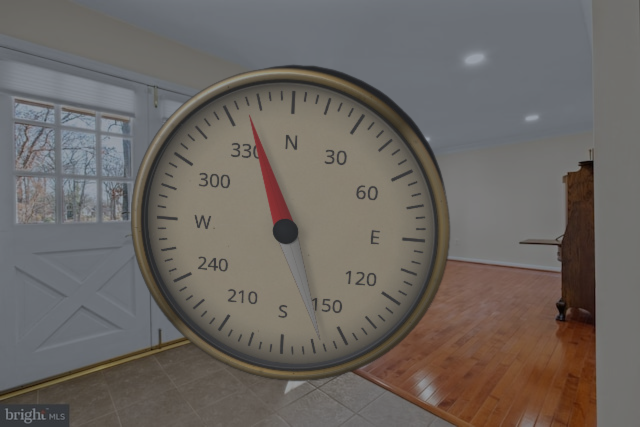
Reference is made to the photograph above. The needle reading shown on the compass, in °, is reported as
340 °
